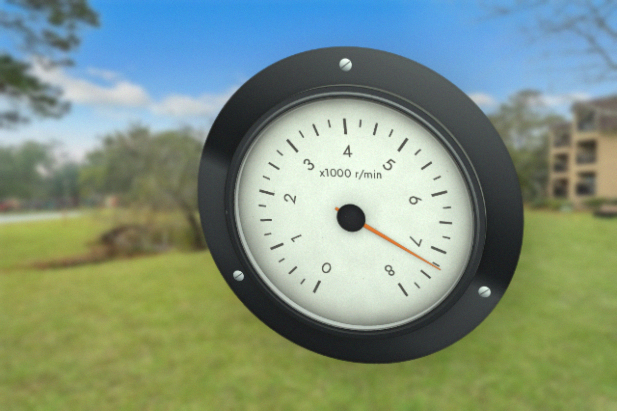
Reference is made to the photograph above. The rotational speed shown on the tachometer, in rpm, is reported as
7250 rpm
